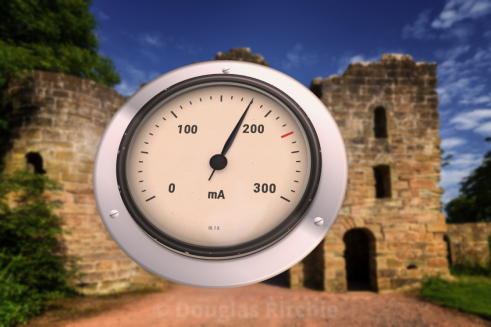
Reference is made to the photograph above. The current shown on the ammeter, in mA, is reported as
180 mA
